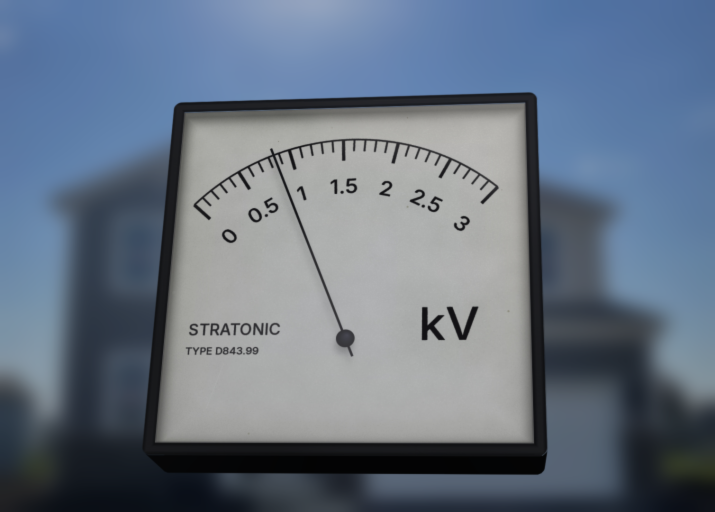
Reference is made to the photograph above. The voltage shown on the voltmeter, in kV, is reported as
0.85 kV
